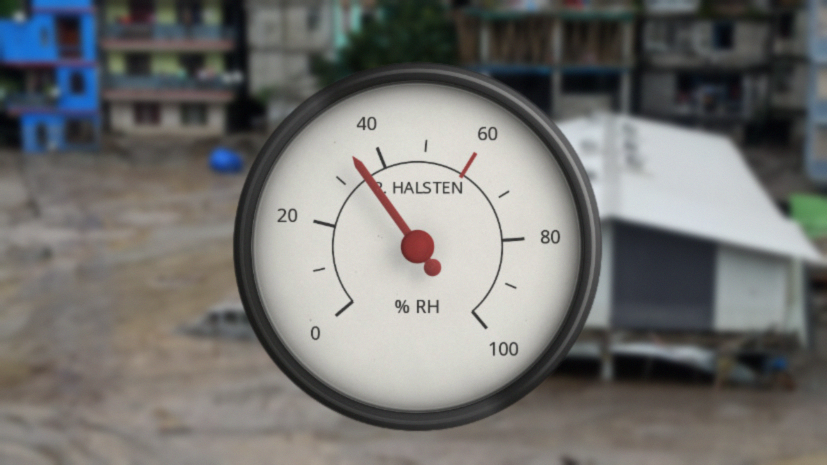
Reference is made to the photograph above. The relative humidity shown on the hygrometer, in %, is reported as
35 %
